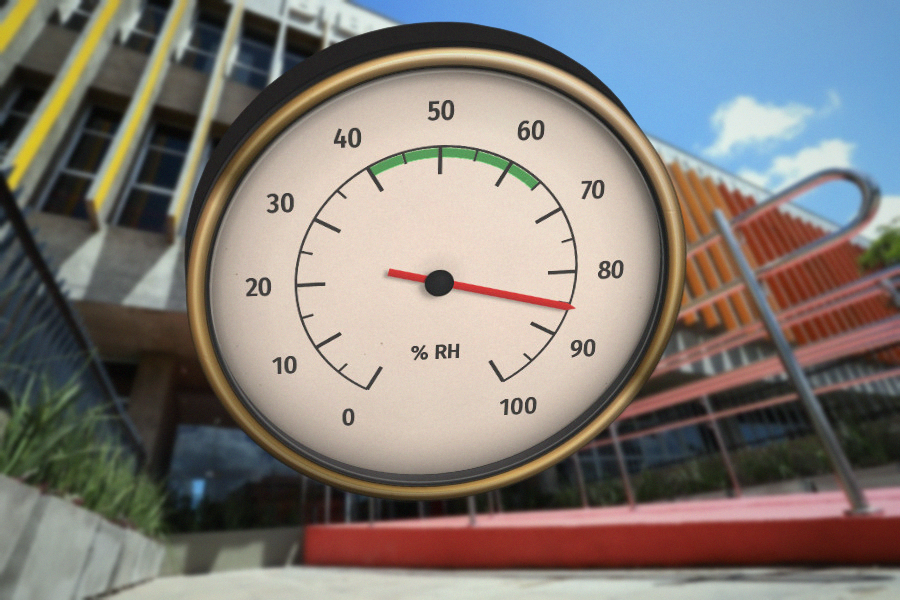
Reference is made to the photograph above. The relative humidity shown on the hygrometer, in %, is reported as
85 %
